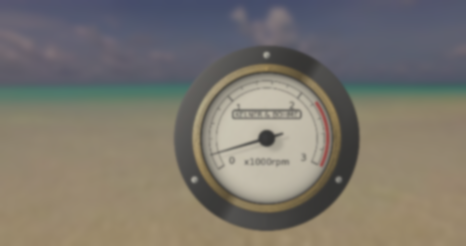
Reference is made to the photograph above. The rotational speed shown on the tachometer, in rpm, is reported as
200 rpm
